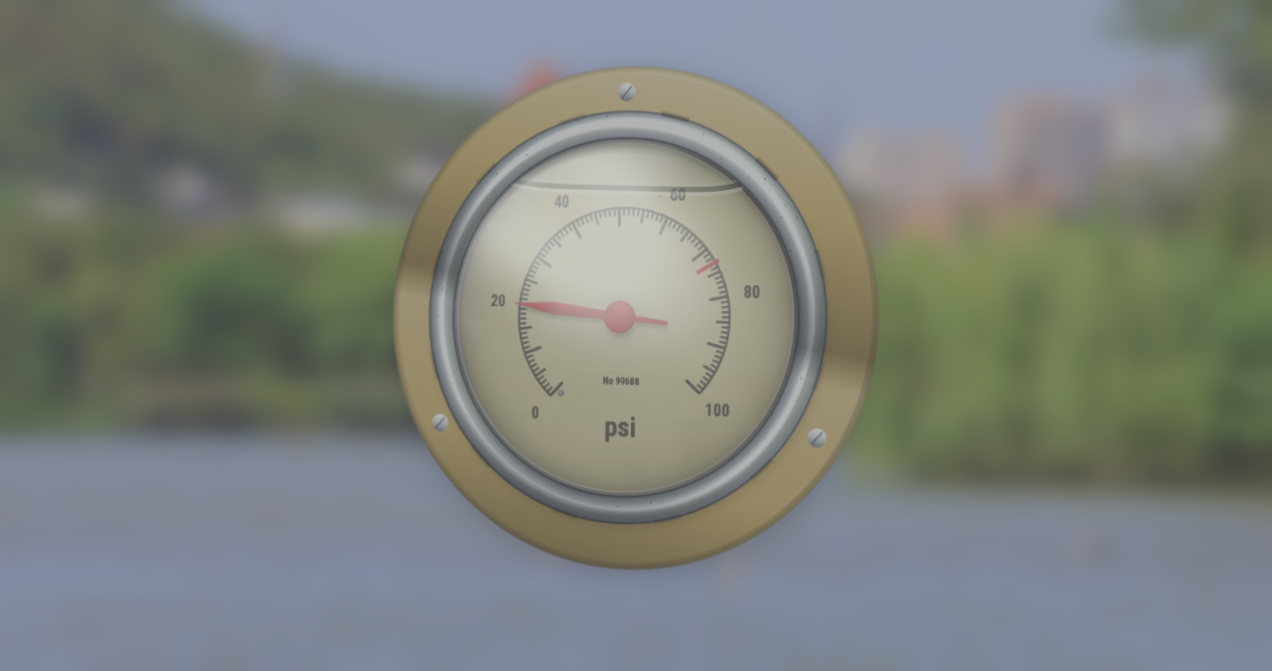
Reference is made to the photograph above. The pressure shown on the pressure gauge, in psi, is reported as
20 psi
